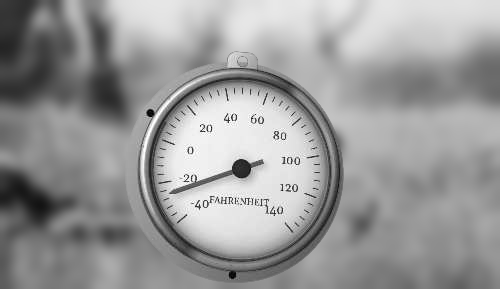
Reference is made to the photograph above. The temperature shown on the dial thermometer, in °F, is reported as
-26 °F
